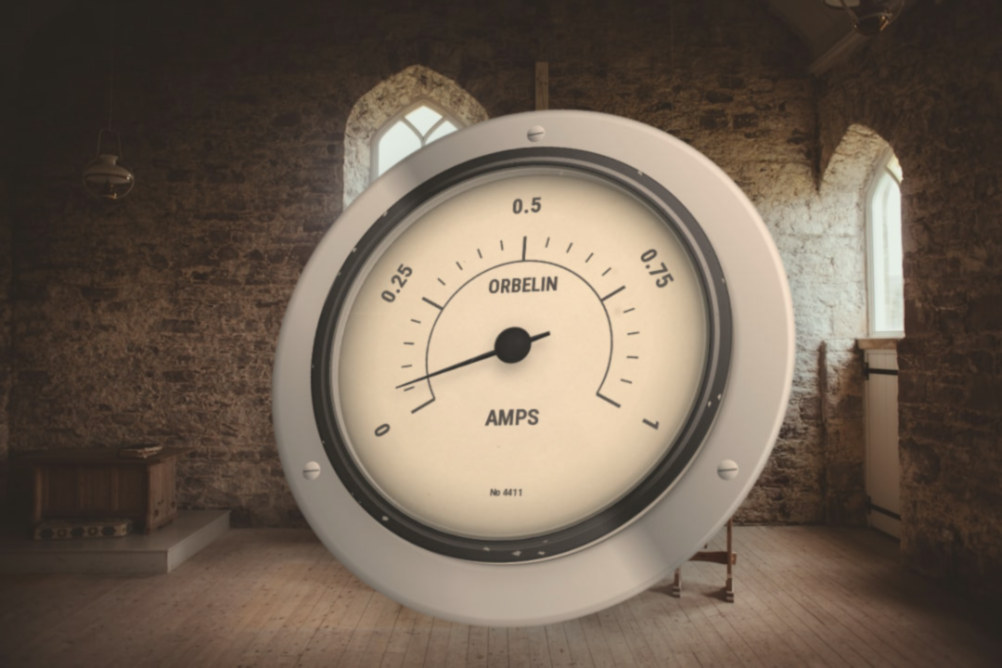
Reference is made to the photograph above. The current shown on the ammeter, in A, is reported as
0.05 A
